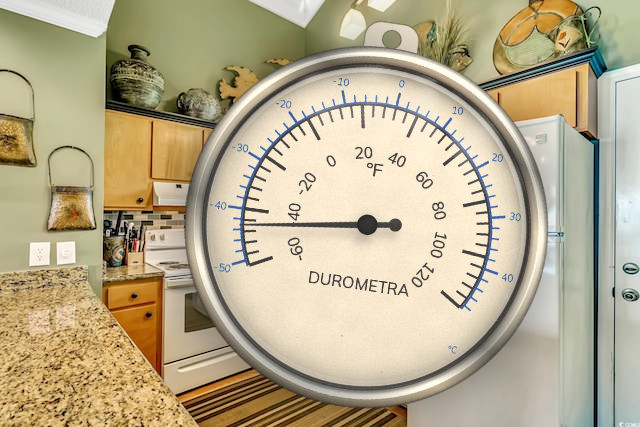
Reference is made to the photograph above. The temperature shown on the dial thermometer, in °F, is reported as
-46 °F
